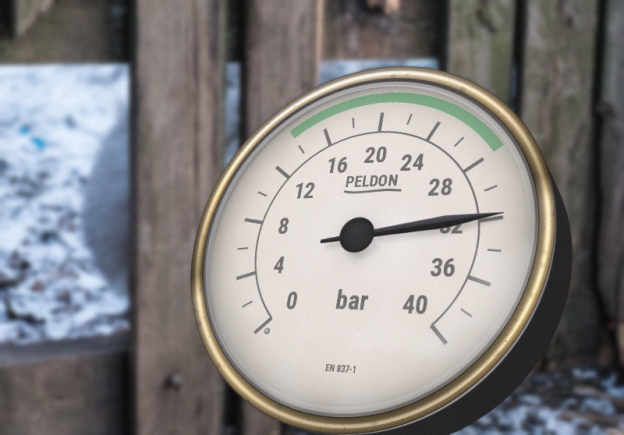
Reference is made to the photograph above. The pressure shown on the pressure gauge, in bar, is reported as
32 bar
